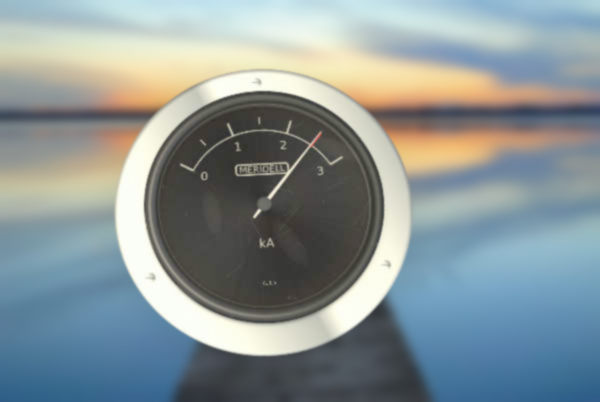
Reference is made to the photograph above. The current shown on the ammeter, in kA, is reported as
2.5 kA
